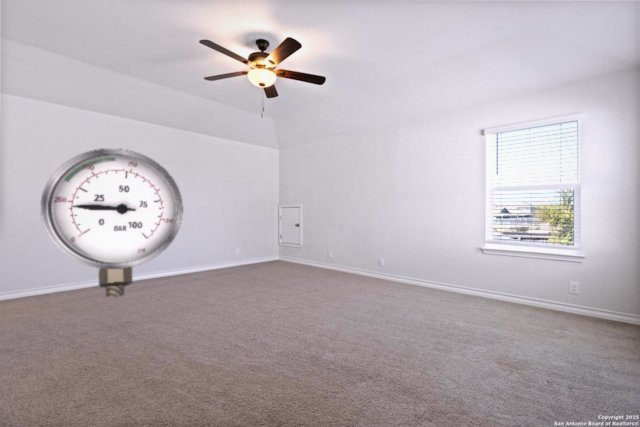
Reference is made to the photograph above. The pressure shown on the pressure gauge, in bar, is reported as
15 bar
